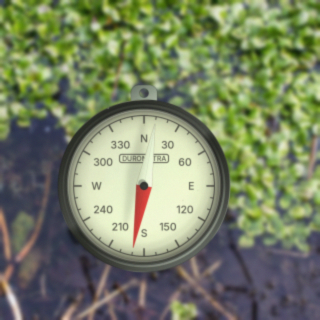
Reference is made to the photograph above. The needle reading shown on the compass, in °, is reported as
190 °
